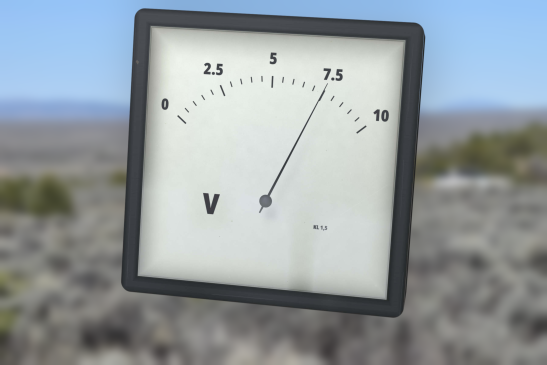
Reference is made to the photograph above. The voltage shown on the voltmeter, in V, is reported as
7.5 V
